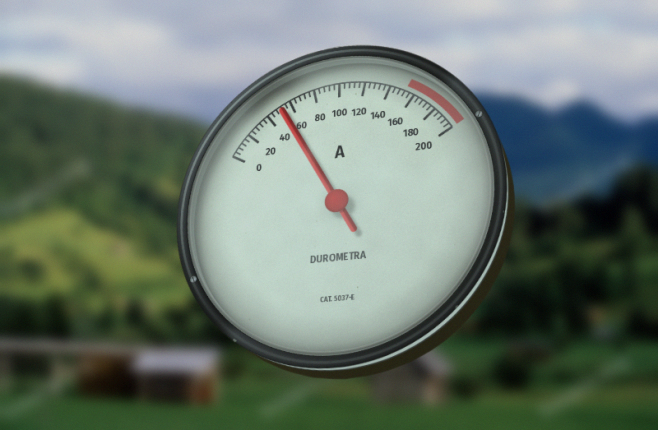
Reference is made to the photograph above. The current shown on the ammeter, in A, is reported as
52 A
